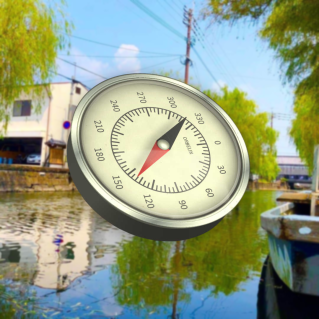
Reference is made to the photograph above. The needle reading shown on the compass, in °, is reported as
140 °
